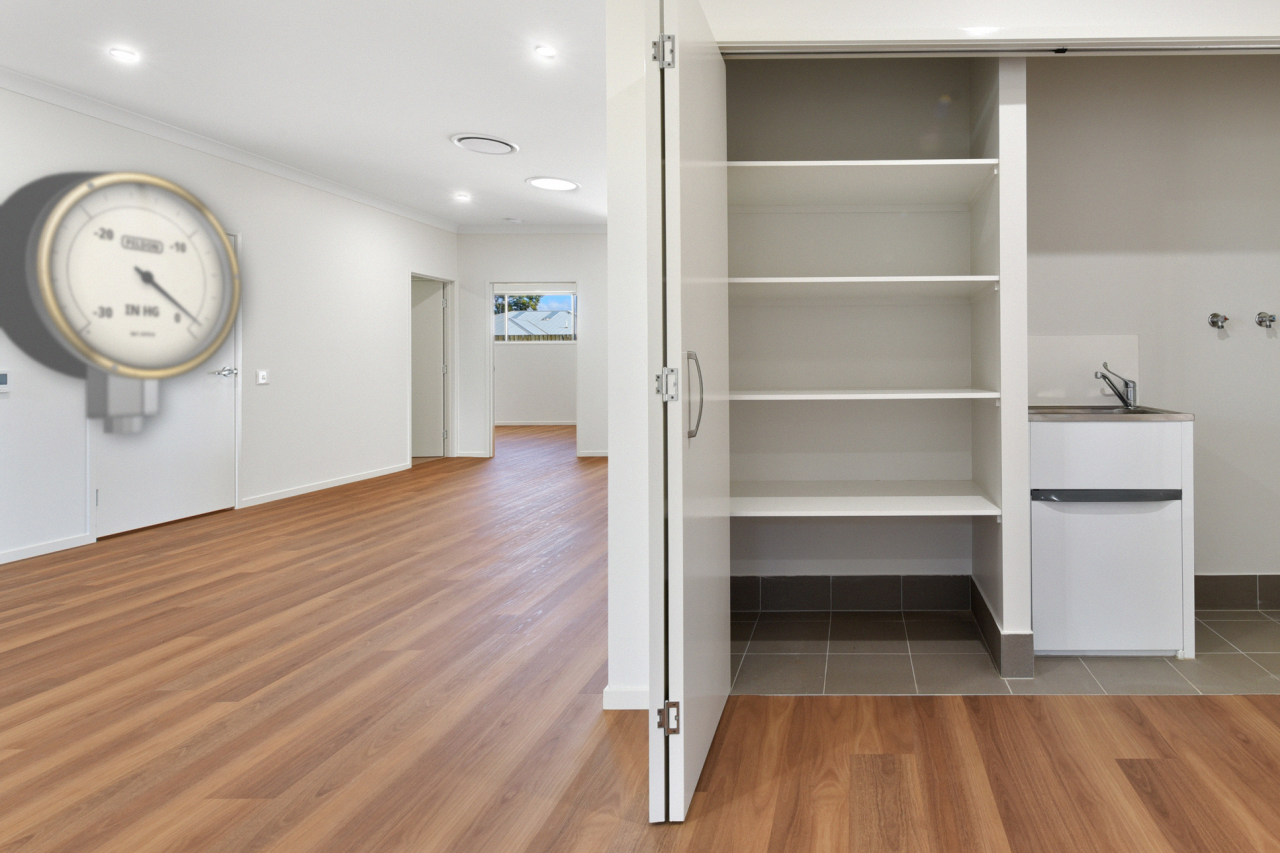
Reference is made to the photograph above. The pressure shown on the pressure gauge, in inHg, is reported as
-1 inHg
